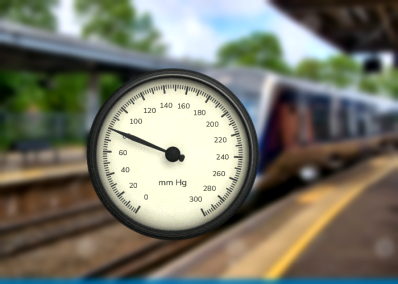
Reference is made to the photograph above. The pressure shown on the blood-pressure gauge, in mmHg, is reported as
80 mmHg
